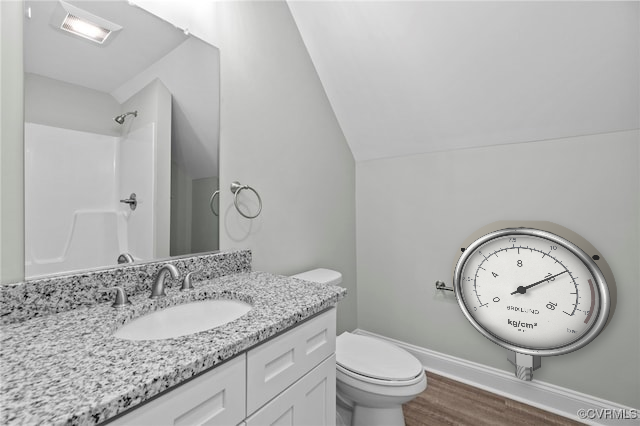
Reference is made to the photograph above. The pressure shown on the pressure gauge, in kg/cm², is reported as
12 kg/cm²
